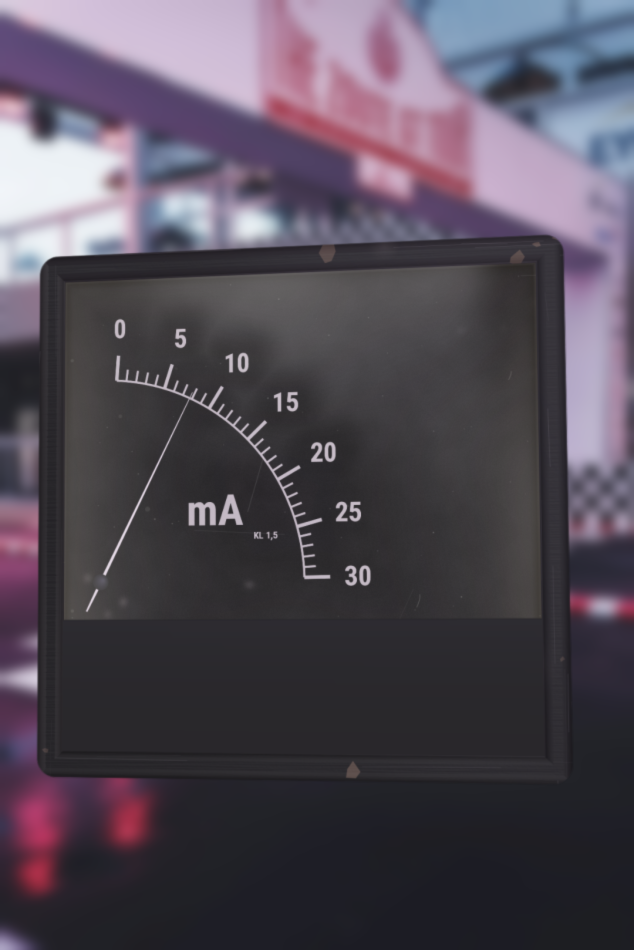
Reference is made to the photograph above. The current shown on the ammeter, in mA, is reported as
8 mA
